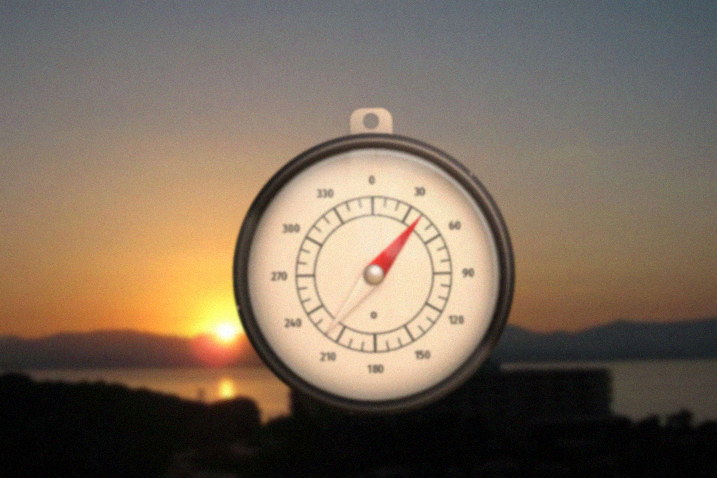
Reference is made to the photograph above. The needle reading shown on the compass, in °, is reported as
40 °
